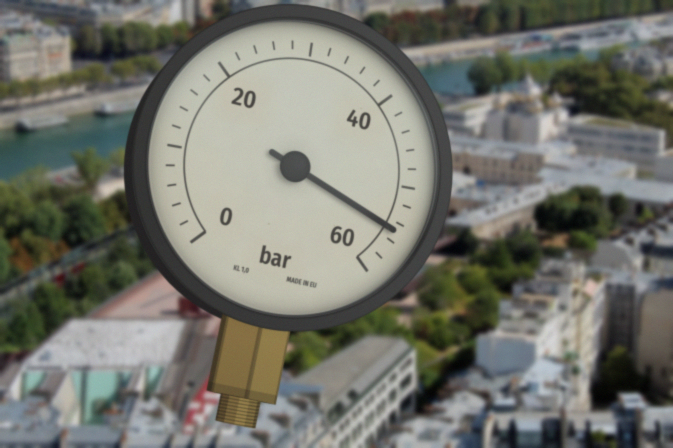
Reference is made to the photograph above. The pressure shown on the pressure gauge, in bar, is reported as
55 bar
